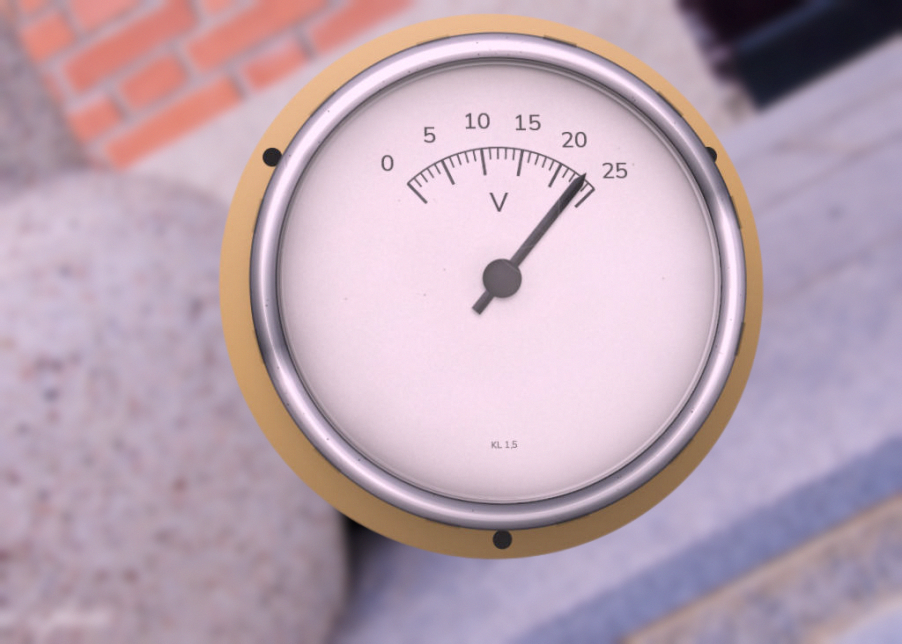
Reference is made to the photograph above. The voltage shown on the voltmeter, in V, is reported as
23 V
